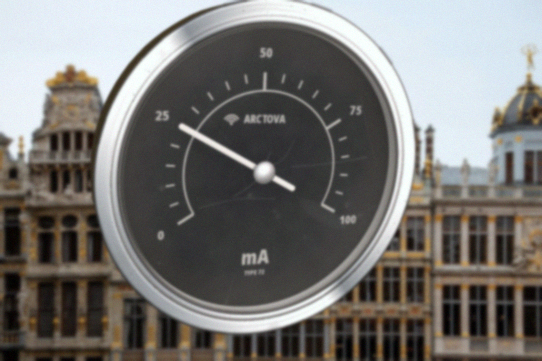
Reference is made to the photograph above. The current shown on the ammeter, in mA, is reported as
25 mA
